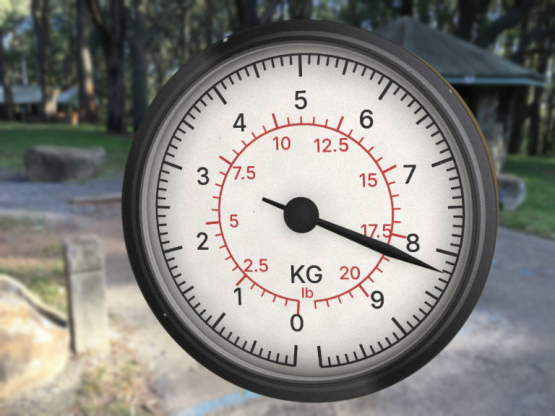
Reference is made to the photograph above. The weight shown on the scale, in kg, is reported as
8.2 kg
